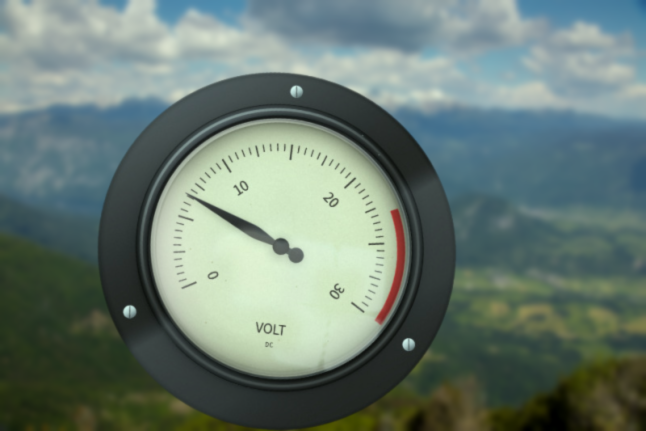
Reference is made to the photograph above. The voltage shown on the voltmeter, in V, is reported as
6.5 V
